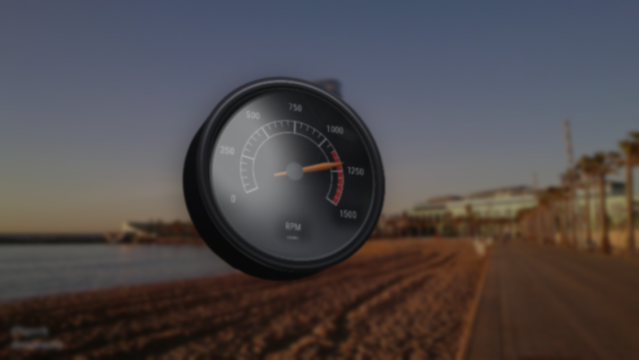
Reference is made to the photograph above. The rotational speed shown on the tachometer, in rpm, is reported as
1200 rpm
